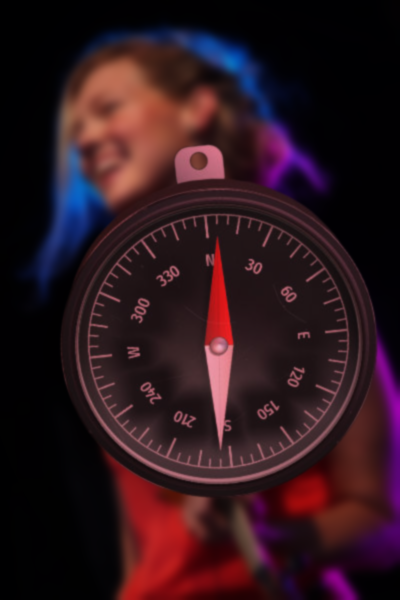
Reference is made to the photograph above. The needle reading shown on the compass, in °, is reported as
5 °
